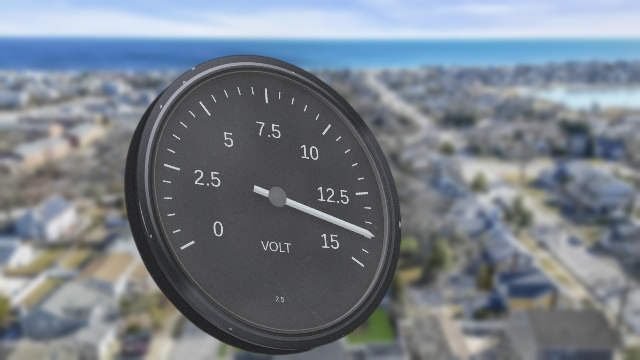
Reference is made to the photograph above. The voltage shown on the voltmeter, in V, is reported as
14 V
